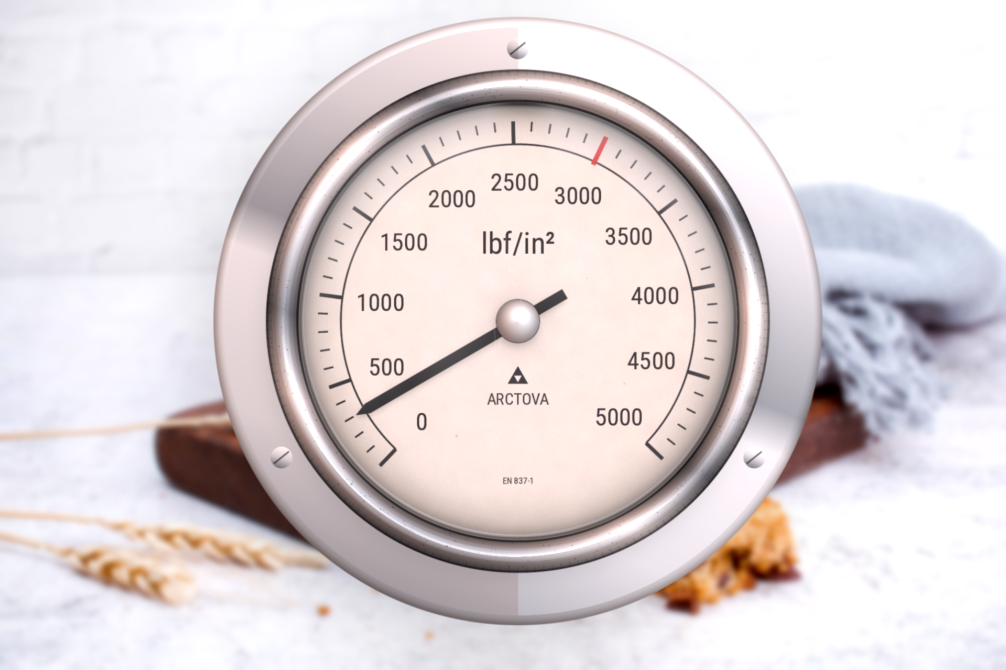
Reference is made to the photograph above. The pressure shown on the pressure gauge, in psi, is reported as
300 psi
